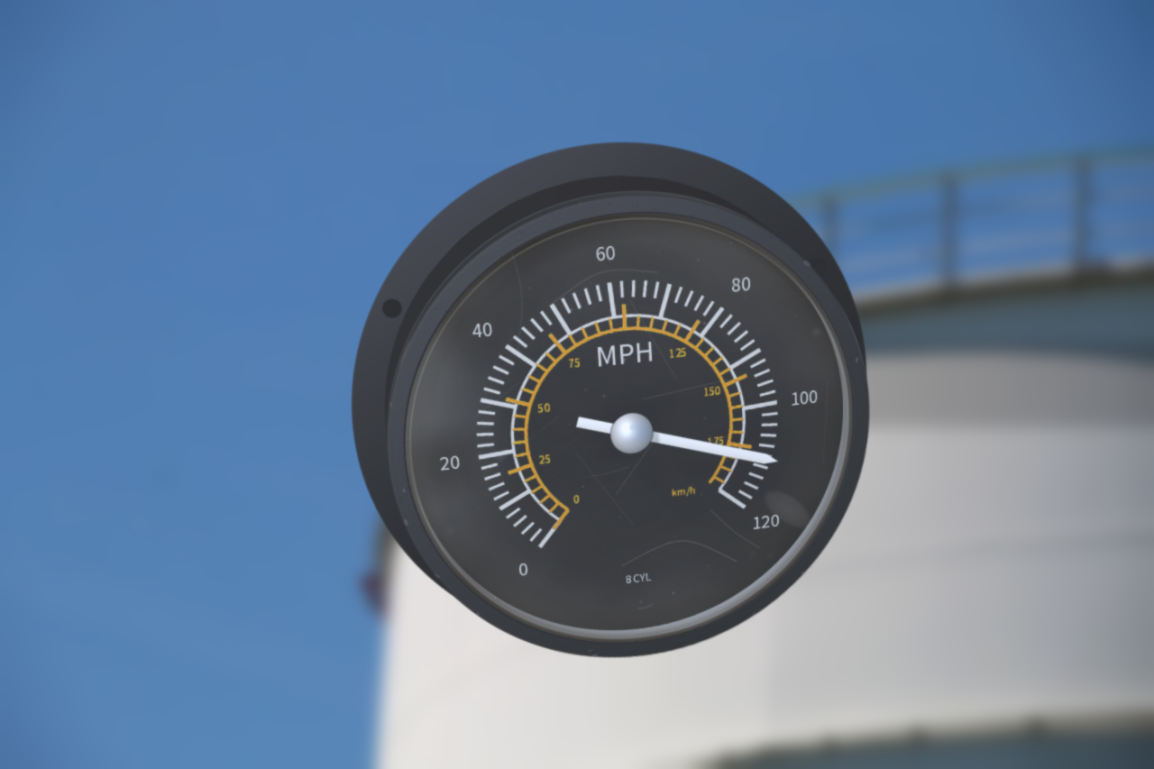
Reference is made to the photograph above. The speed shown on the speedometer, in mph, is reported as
110 mph
